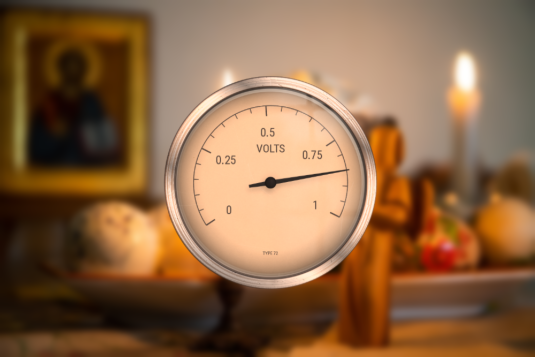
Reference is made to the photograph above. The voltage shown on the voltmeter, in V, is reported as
0.85 V
